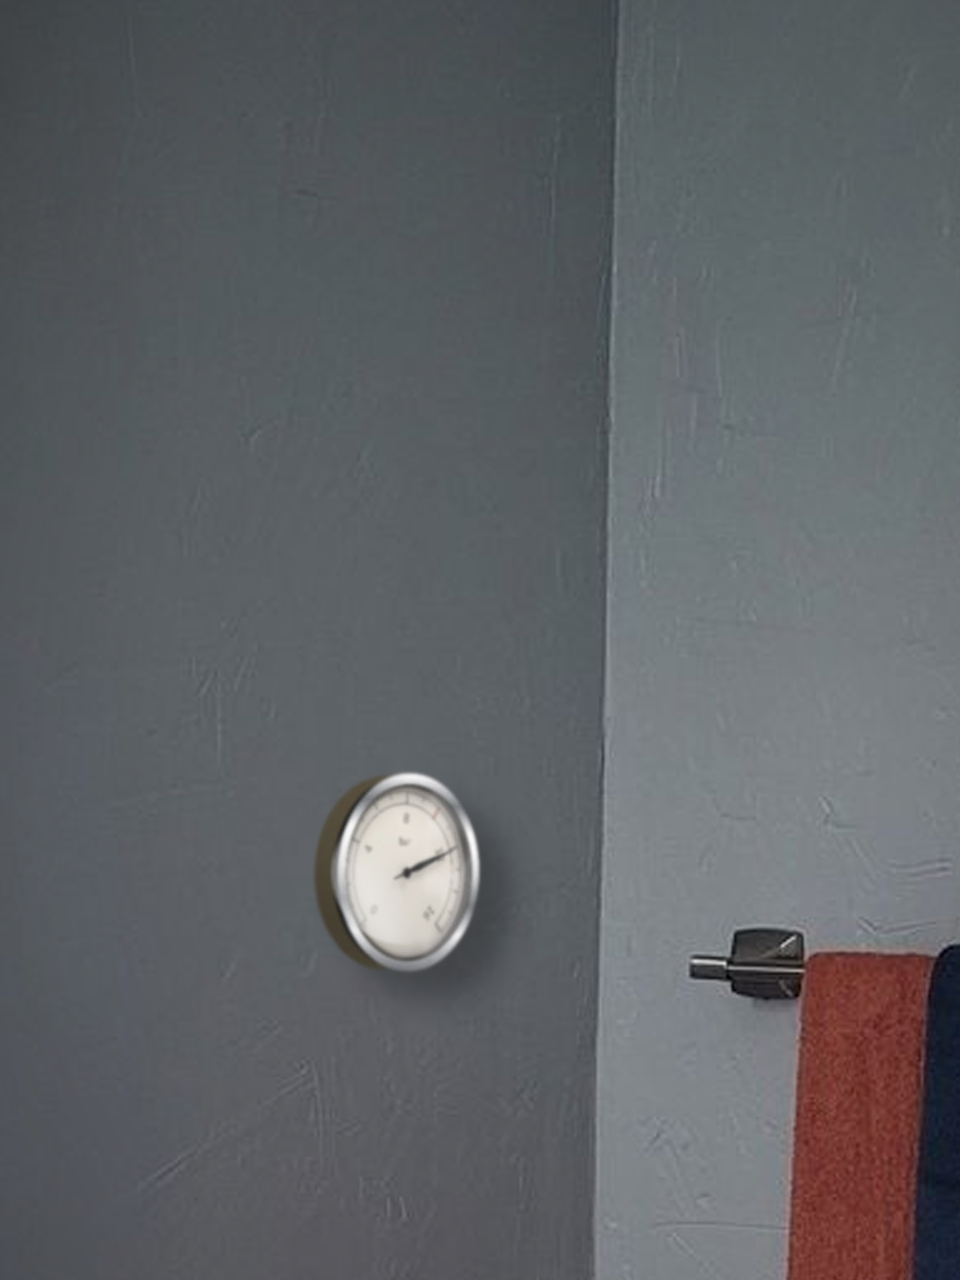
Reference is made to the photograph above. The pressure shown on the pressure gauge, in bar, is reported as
12 bar
